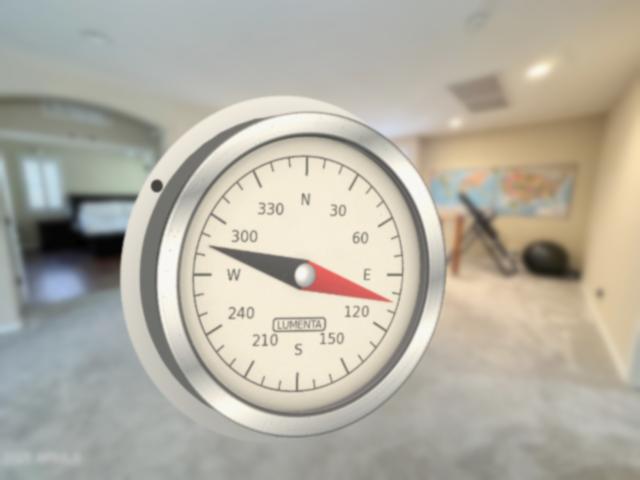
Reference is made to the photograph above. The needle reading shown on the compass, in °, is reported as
105 °
